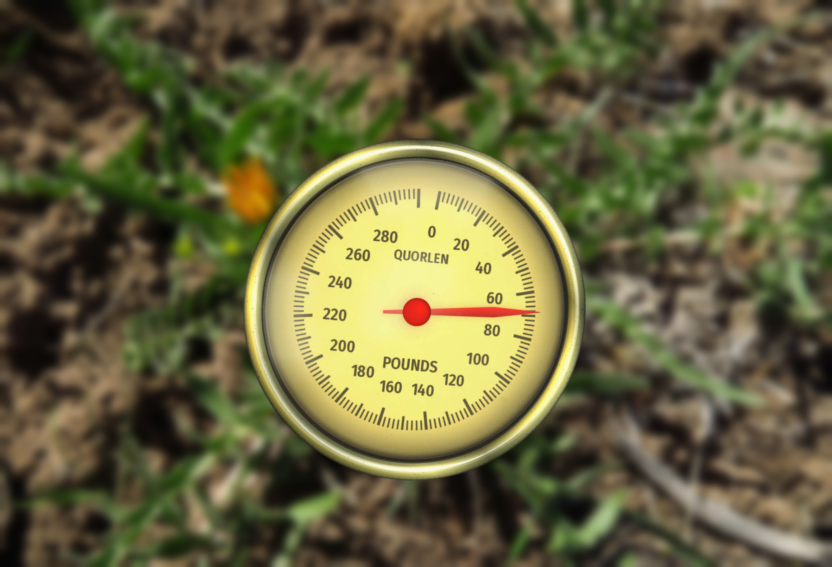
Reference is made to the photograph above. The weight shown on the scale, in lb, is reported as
68 lb
